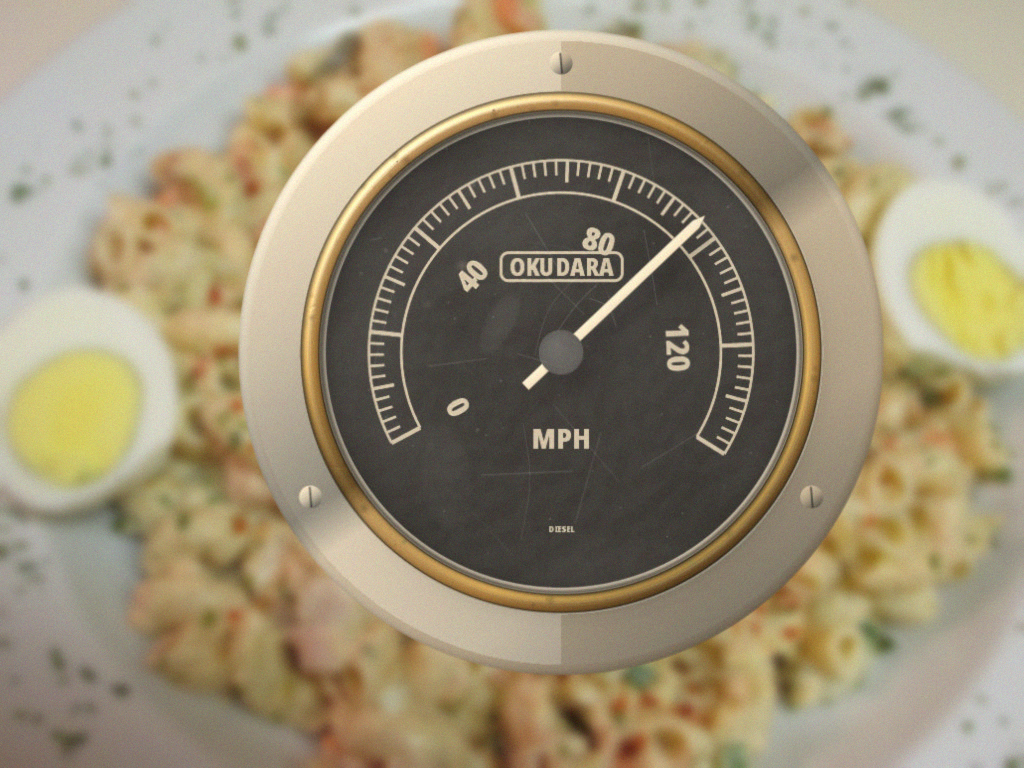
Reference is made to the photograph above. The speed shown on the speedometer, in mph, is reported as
96 mph
